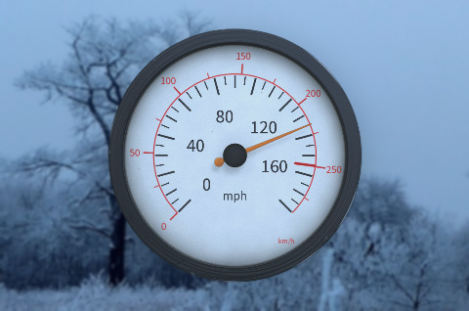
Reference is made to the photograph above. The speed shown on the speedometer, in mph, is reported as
135 mph
